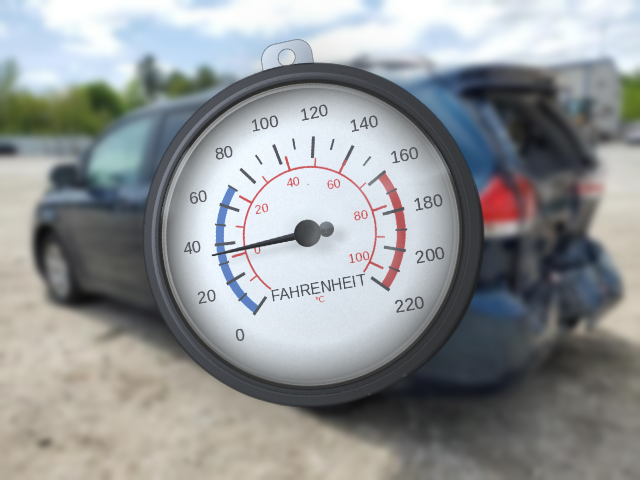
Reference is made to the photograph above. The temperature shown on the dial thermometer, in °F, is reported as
35 °F
